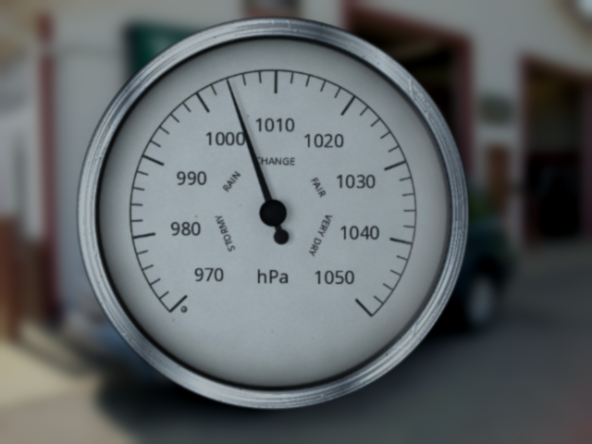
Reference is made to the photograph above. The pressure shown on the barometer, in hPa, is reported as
1004 hPa
